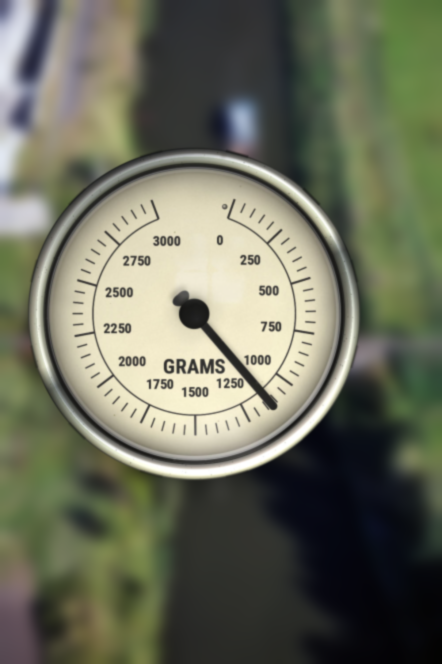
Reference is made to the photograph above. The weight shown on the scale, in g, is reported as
1125 g
